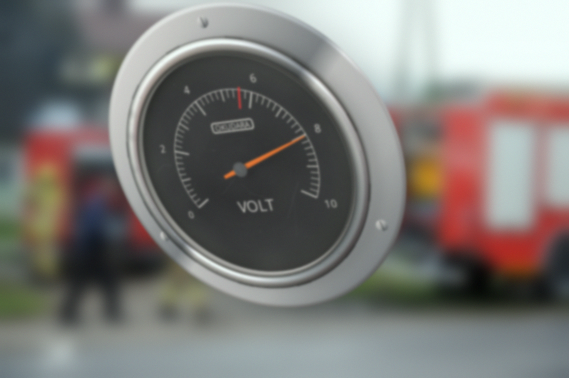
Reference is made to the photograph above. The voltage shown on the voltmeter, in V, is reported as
8 V
